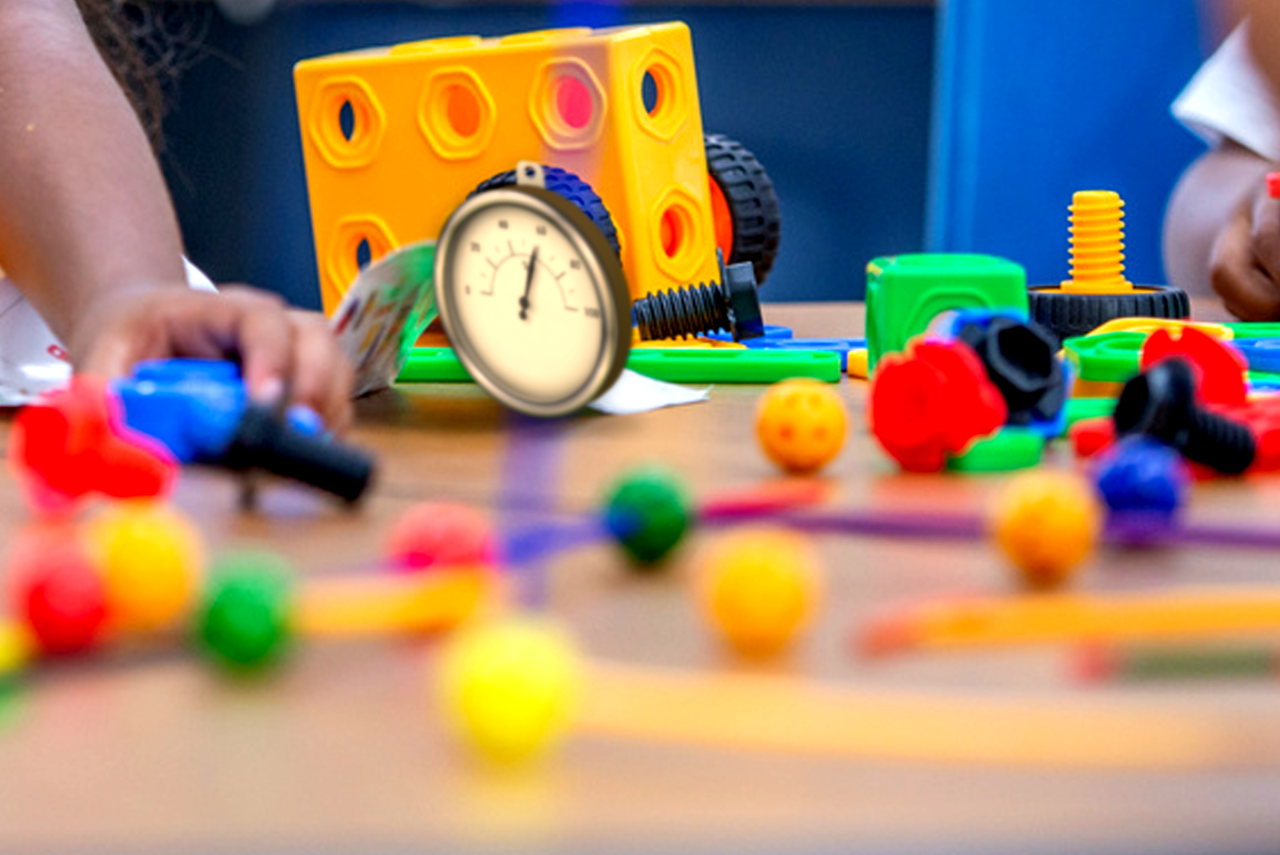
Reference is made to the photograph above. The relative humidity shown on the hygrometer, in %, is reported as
60 %
